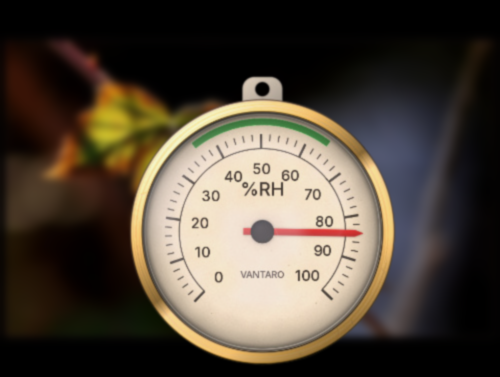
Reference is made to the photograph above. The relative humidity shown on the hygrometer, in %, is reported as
84 %
